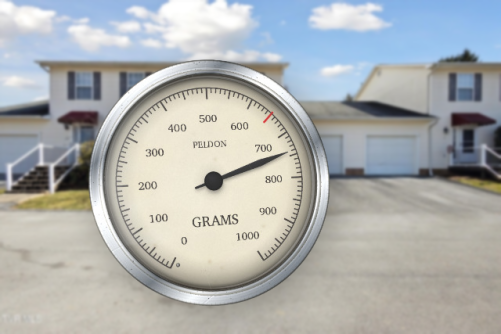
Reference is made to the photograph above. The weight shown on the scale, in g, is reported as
740 g
